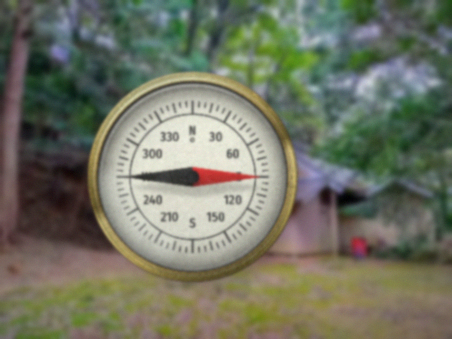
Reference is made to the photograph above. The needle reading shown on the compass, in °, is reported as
90 °
